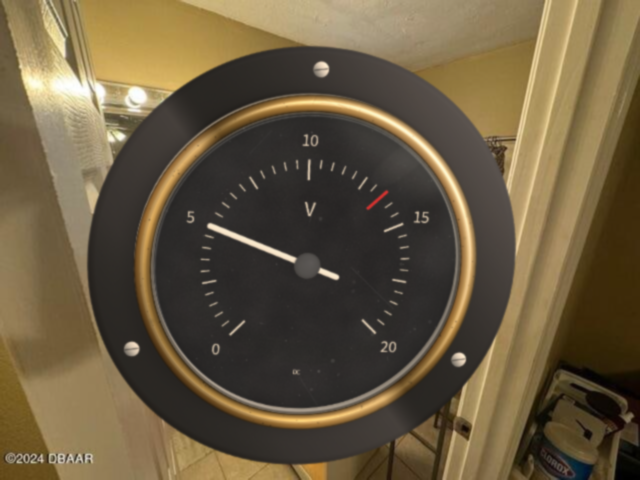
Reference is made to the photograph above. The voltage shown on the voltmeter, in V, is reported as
5 V
